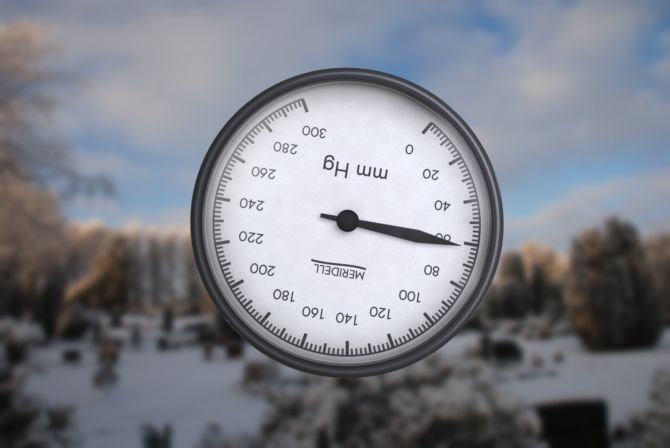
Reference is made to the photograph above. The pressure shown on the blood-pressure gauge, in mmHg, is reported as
62 mmHg
